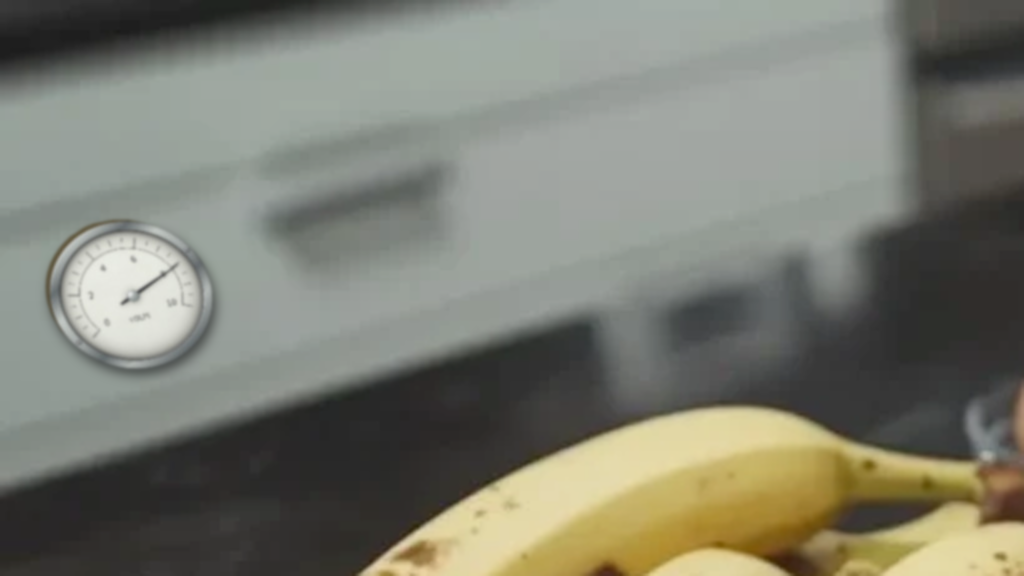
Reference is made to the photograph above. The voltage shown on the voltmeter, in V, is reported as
8 V
